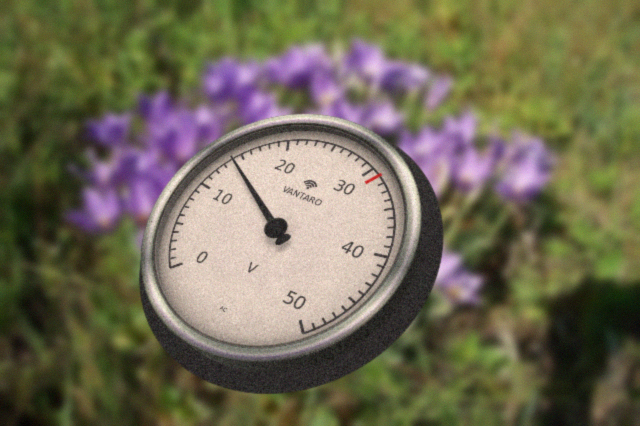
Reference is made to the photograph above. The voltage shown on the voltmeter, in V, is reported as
14 V
